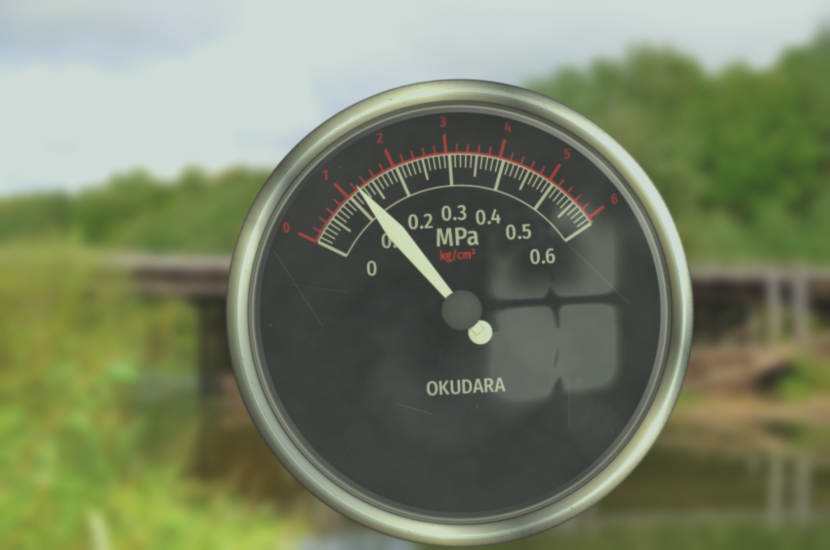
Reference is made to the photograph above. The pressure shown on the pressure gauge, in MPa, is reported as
0.12 MPa
